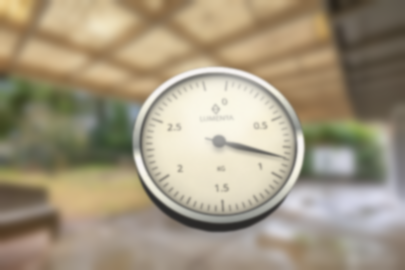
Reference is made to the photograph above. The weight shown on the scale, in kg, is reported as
0.85 kg
